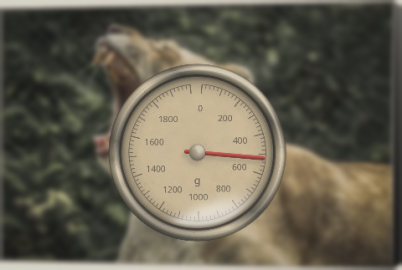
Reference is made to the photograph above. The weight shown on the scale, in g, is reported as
520 g
